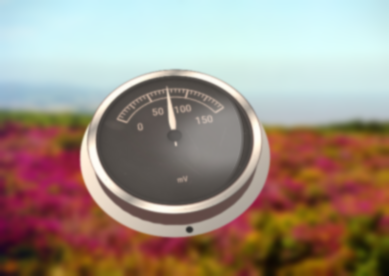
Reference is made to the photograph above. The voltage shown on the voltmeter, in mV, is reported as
75 mV
